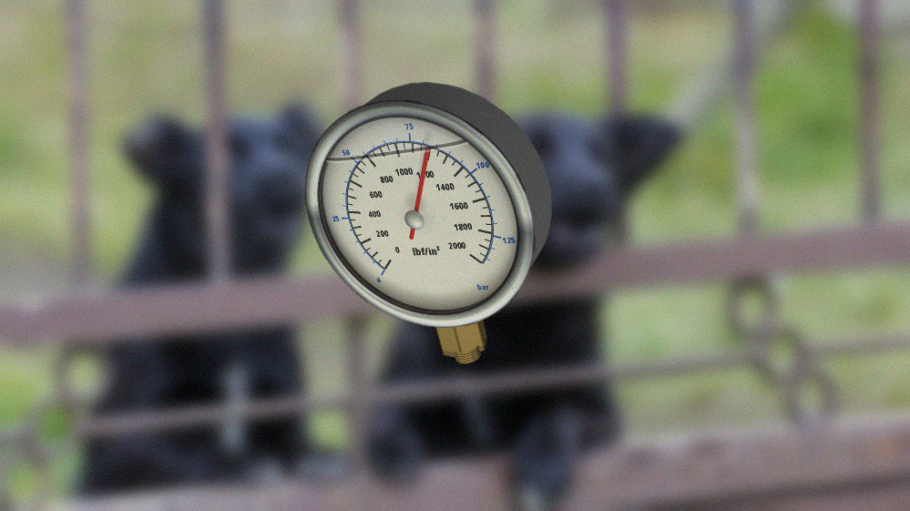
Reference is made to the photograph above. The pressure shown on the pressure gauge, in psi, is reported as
1200 psi
